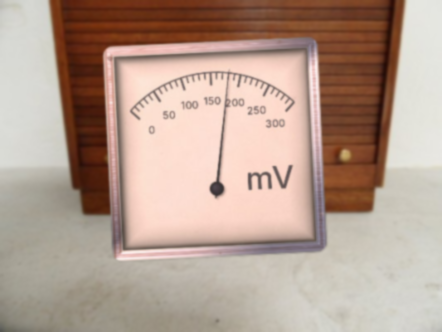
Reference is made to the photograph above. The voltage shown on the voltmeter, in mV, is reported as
180 mV
